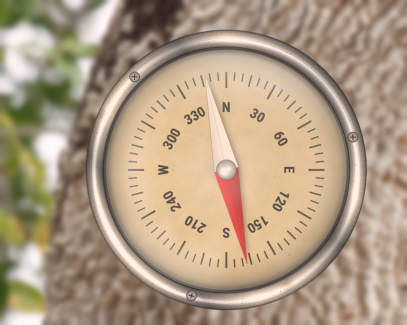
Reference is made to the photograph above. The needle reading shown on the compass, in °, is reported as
167.5 °
